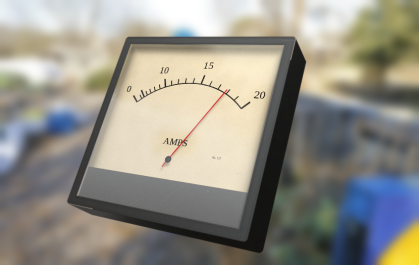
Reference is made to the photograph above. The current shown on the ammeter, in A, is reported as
18 A
